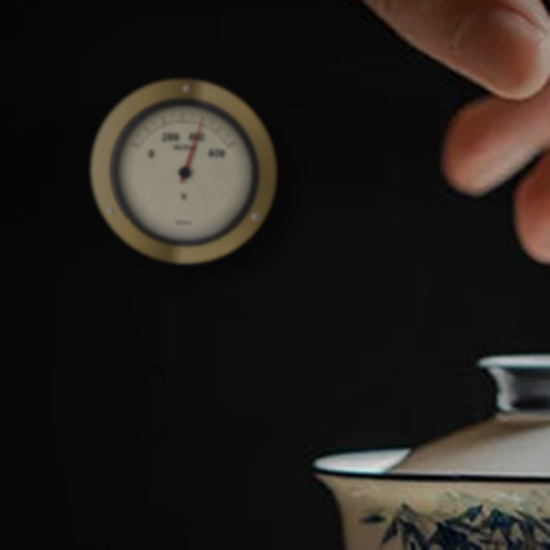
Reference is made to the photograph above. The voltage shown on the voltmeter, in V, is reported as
400 V
